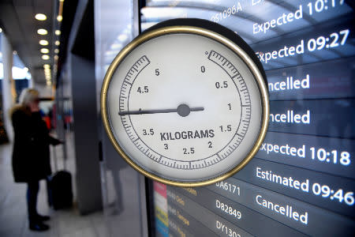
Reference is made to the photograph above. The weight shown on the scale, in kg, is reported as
4 kg
